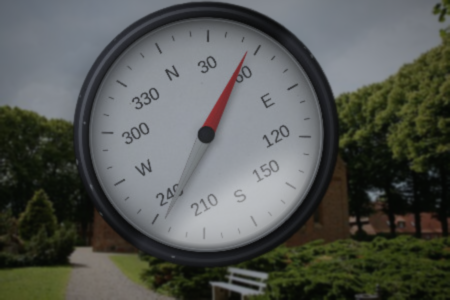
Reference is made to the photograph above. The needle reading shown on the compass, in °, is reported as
55 °
